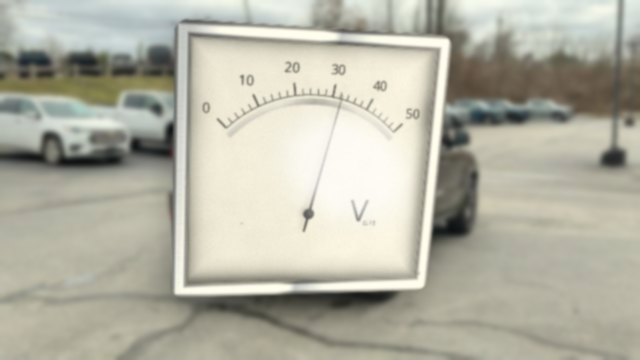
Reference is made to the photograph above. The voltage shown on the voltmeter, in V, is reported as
32 V
